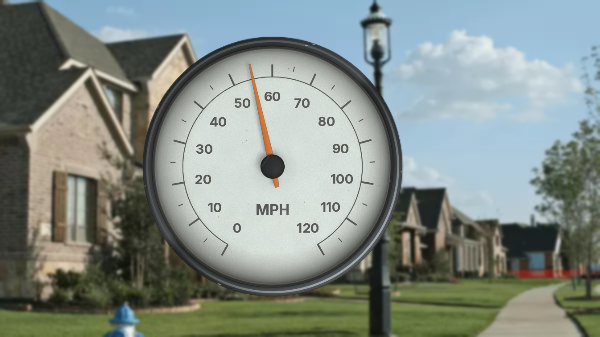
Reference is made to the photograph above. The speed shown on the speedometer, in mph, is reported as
55 mph
